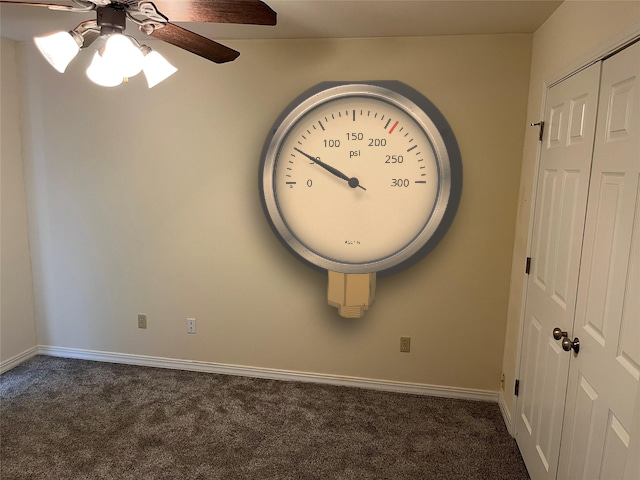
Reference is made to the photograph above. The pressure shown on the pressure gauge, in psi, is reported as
50 psi
